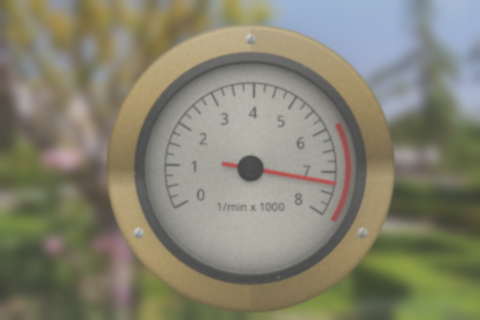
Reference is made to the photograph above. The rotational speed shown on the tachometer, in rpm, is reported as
7250 rpm
